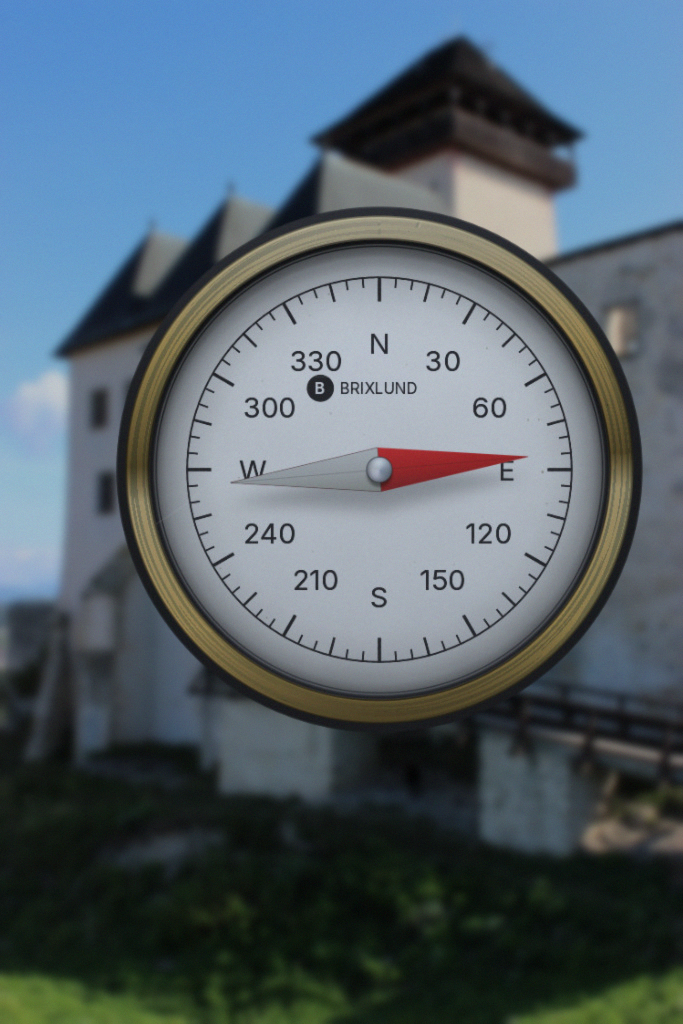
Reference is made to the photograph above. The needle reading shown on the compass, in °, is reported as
85 °
